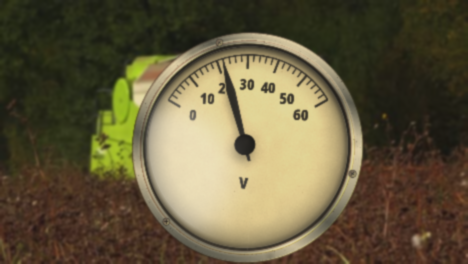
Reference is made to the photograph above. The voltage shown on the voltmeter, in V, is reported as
22 V
